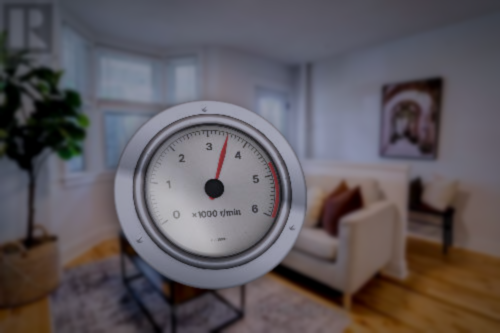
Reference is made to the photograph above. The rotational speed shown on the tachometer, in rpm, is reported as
3500 rpm
